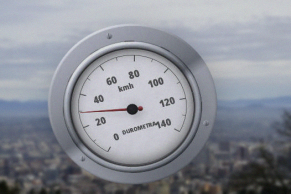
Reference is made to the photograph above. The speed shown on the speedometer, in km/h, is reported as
30 km/h
